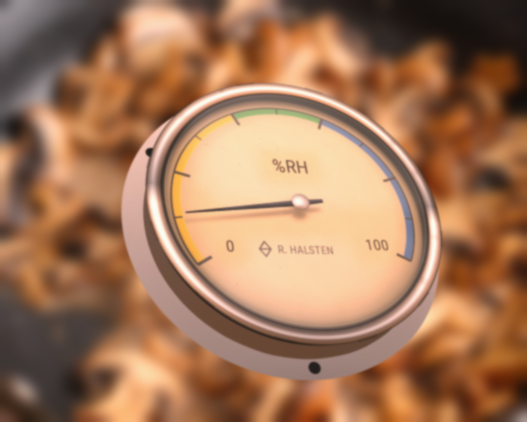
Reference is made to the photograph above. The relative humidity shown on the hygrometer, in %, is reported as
10 %
